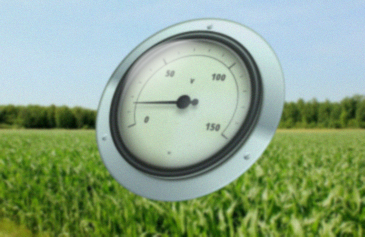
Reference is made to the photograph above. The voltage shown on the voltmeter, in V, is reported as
15 V
